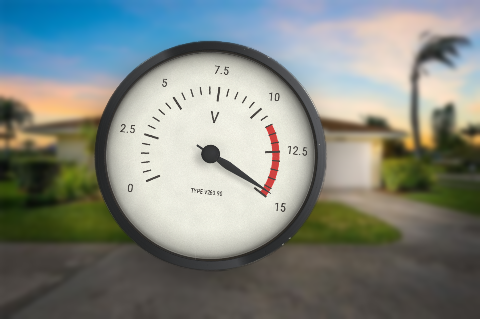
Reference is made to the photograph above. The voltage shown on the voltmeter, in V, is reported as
14.75 V
